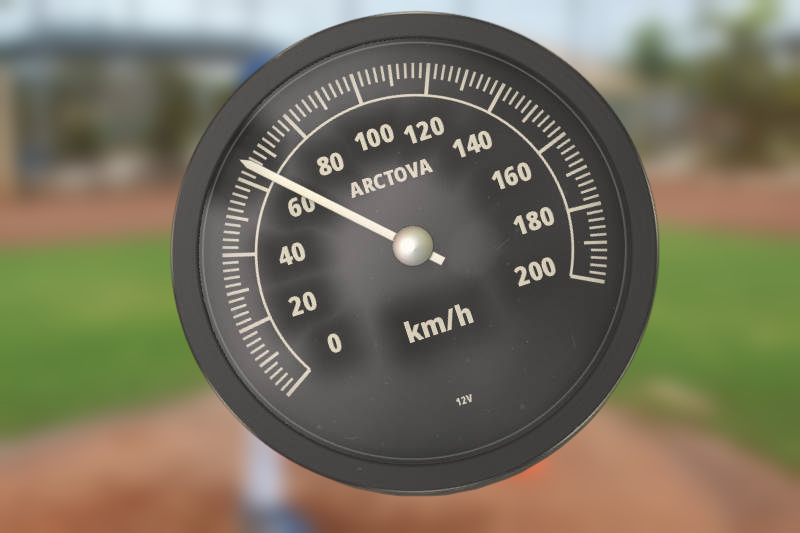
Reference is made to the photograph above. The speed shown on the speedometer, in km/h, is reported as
64 km/h
